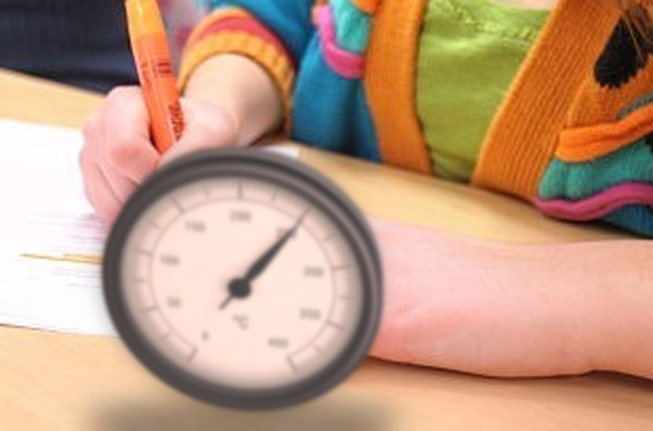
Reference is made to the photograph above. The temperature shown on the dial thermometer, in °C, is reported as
250 °C
